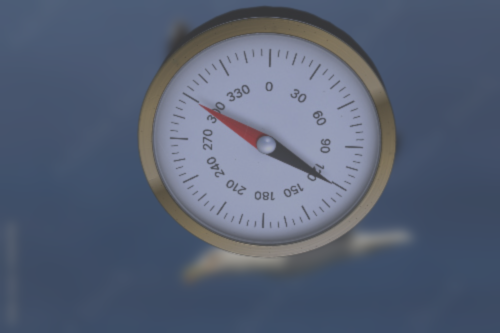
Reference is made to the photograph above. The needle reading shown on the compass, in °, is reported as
300 °
